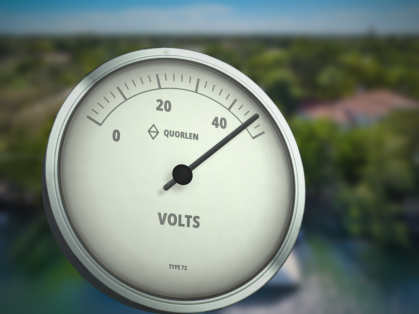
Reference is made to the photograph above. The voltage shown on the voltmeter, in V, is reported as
46 V
